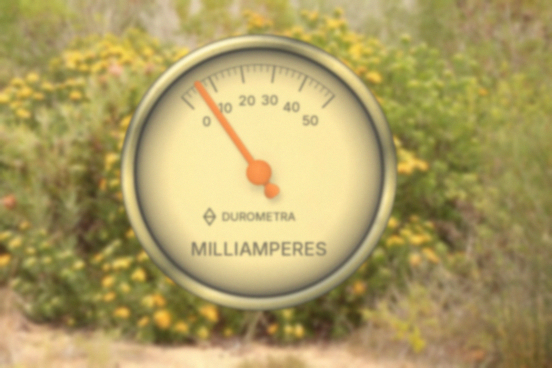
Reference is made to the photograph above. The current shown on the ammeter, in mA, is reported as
6 mA
